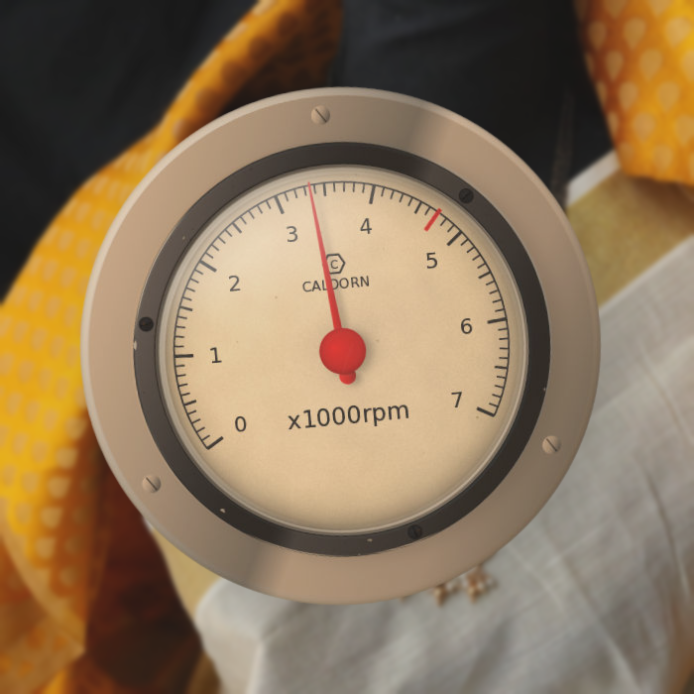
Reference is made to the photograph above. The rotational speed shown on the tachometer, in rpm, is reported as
3350 rpm
